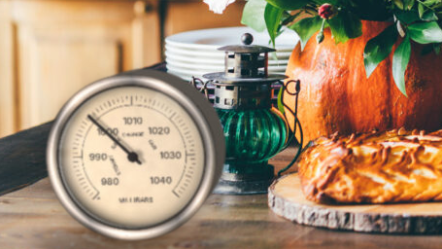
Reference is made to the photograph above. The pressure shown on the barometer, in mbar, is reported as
1000 mbar
